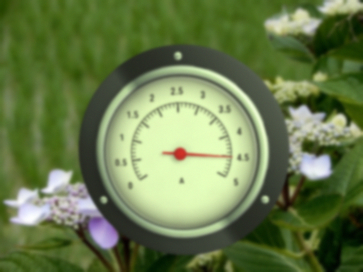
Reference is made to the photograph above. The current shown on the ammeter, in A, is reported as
4.5 A
